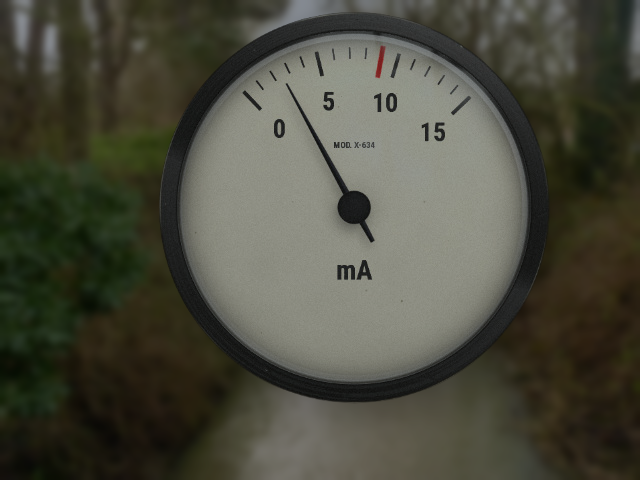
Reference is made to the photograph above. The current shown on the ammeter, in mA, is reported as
2.5 mA
